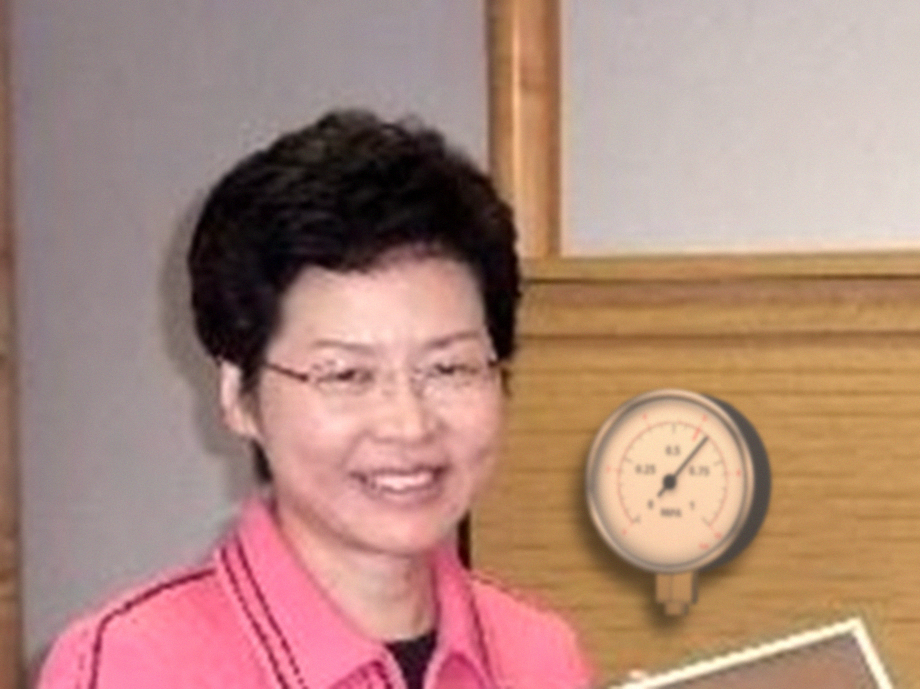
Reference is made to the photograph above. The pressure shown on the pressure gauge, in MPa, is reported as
0.65 MPa
